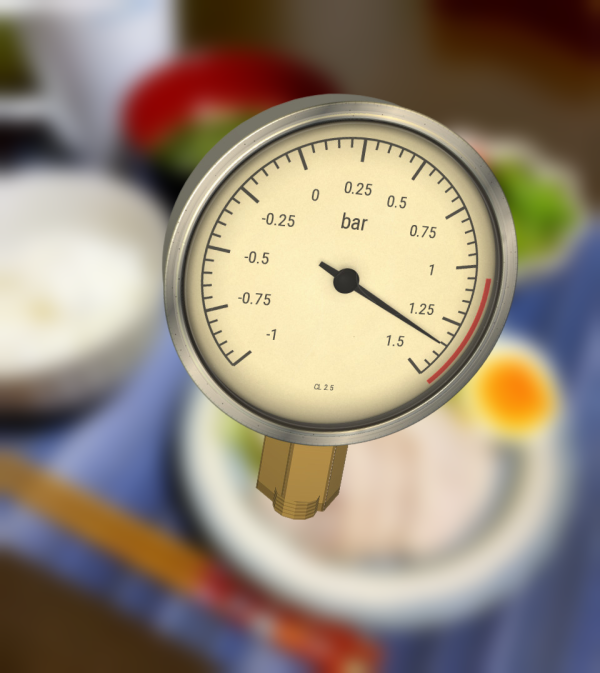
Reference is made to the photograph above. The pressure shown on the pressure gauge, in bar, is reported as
1.35 bar
